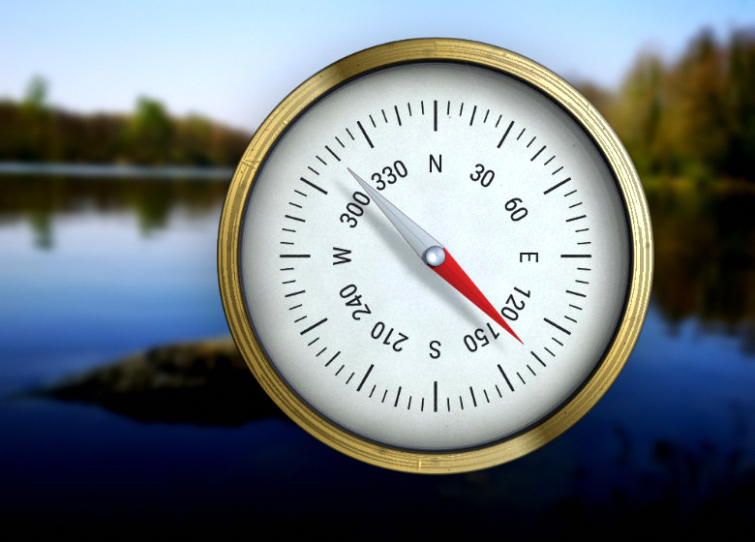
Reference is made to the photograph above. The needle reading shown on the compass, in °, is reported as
135 °
